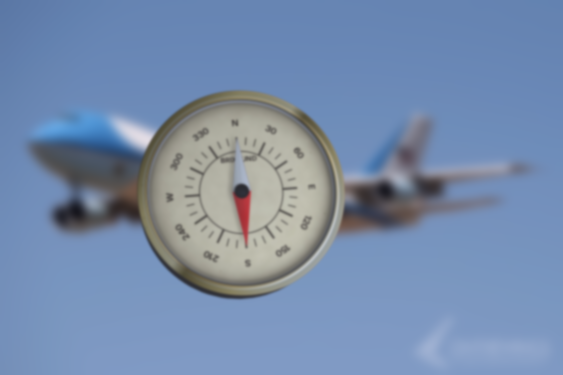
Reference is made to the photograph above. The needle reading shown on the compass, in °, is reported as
180 °
